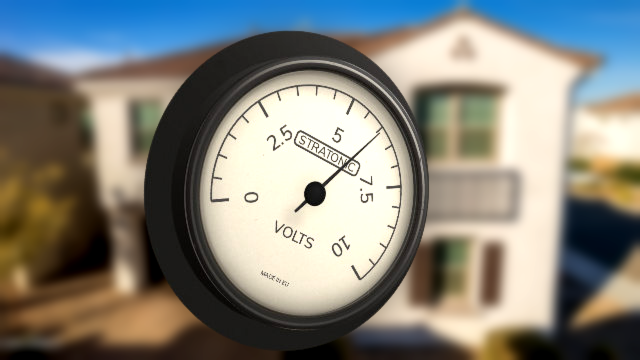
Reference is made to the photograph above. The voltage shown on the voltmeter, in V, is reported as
6 V
